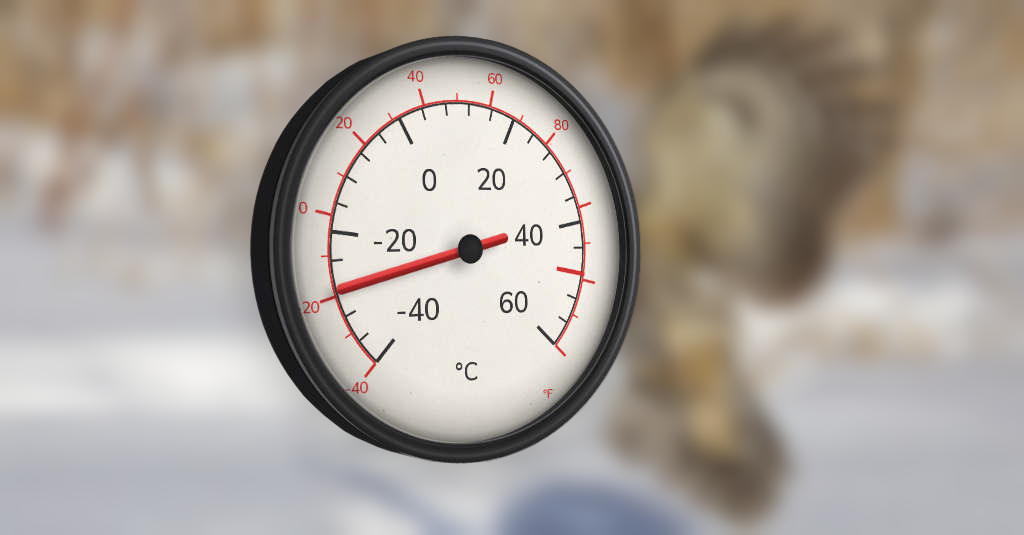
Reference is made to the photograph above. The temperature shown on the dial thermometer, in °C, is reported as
-28 °C
